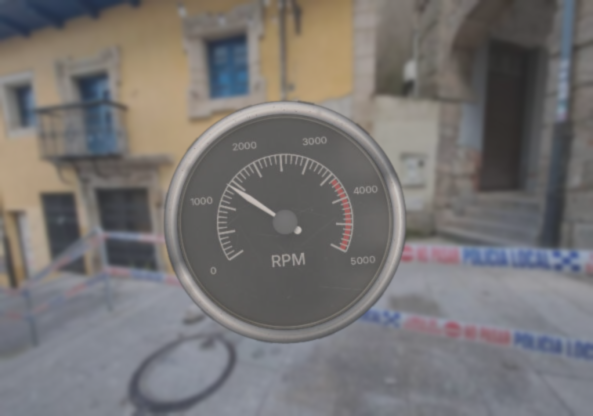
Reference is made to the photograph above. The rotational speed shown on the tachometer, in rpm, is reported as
1400 rpm
